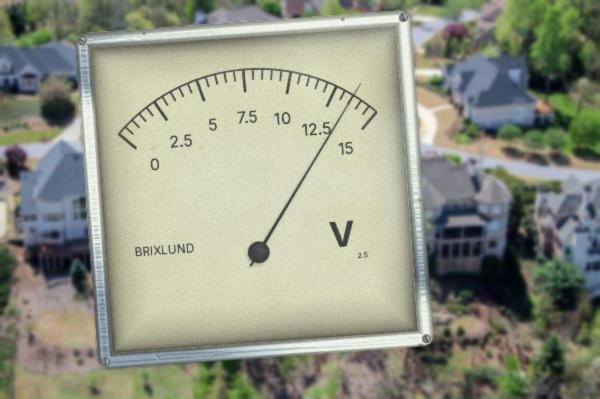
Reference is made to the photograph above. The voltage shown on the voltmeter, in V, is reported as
13.5 V
